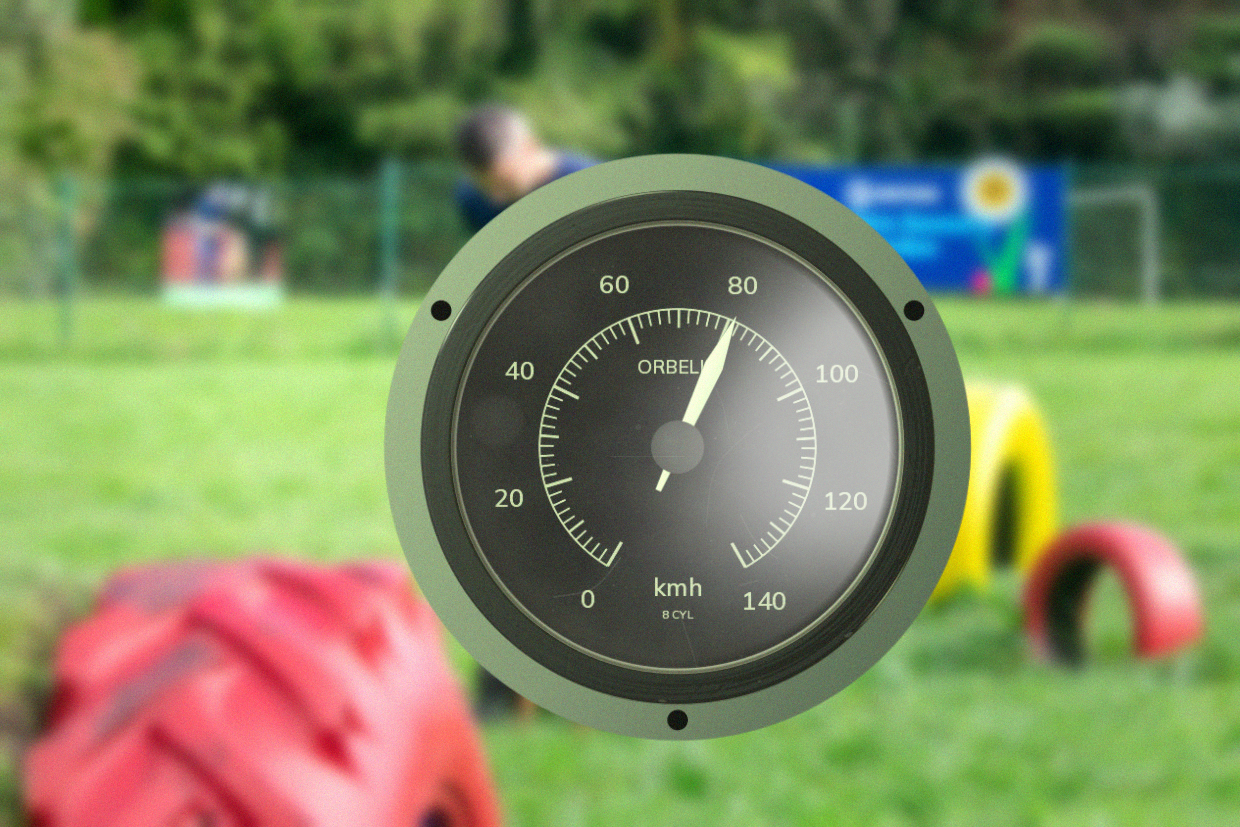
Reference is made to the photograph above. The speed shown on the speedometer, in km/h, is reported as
81 km/h
